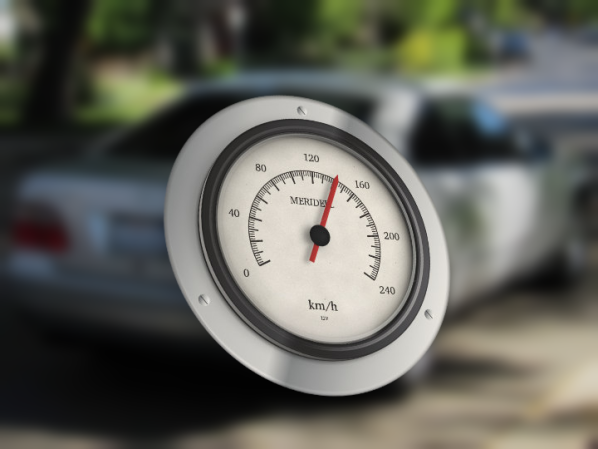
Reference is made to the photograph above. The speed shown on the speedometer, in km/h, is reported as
140 km/h
